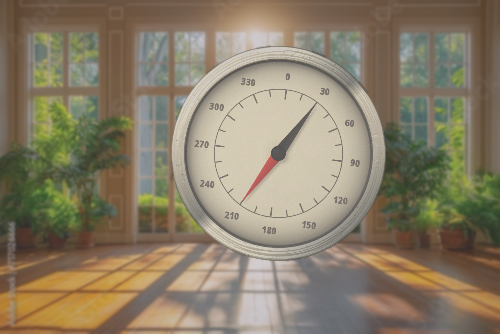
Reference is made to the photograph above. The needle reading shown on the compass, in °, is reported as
210 °
